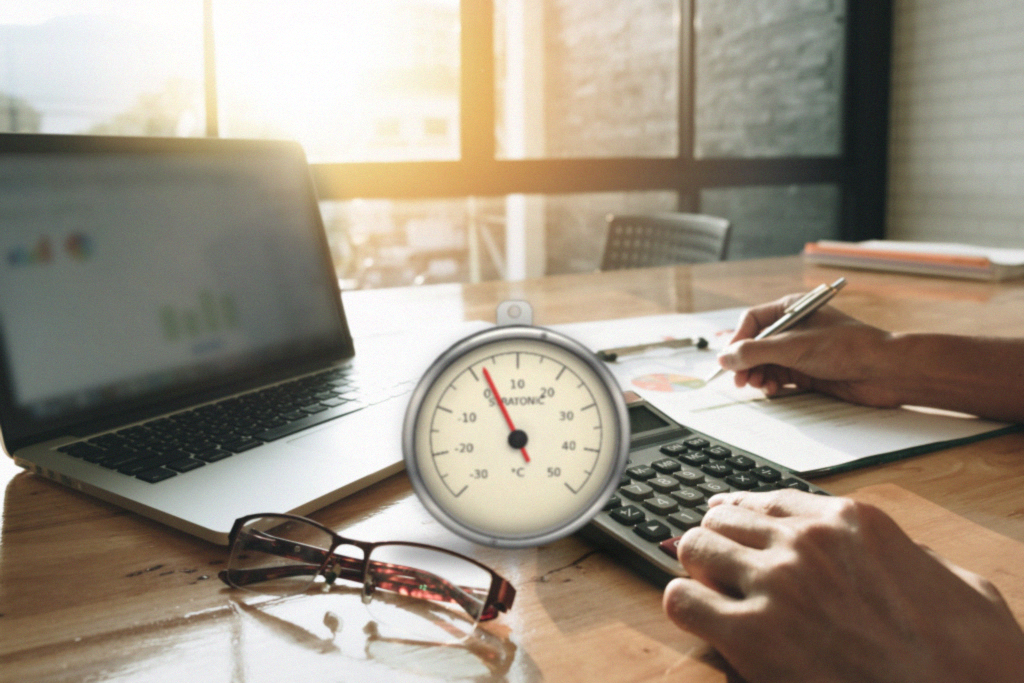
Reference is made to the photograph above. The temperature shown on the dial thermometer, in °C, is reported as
2.5 °C
